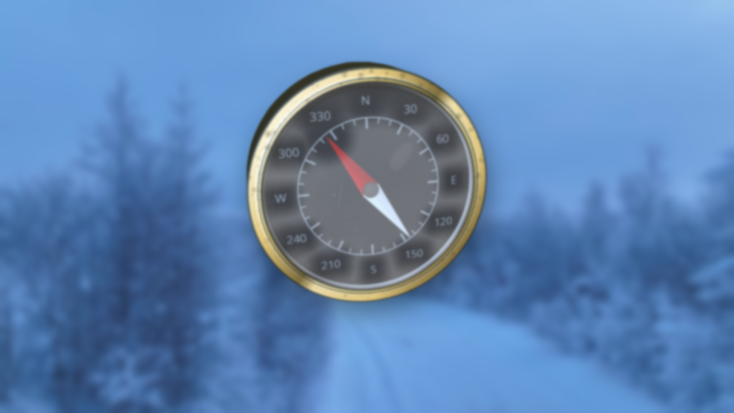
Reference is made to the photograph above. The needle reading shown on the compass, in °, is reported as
325 °
